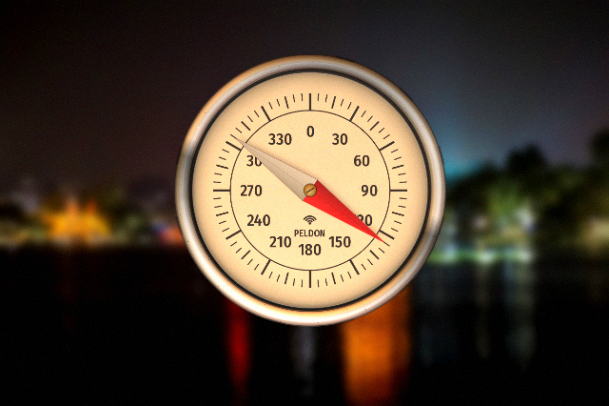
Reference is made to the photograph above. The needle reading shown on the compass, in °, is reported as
125 °
